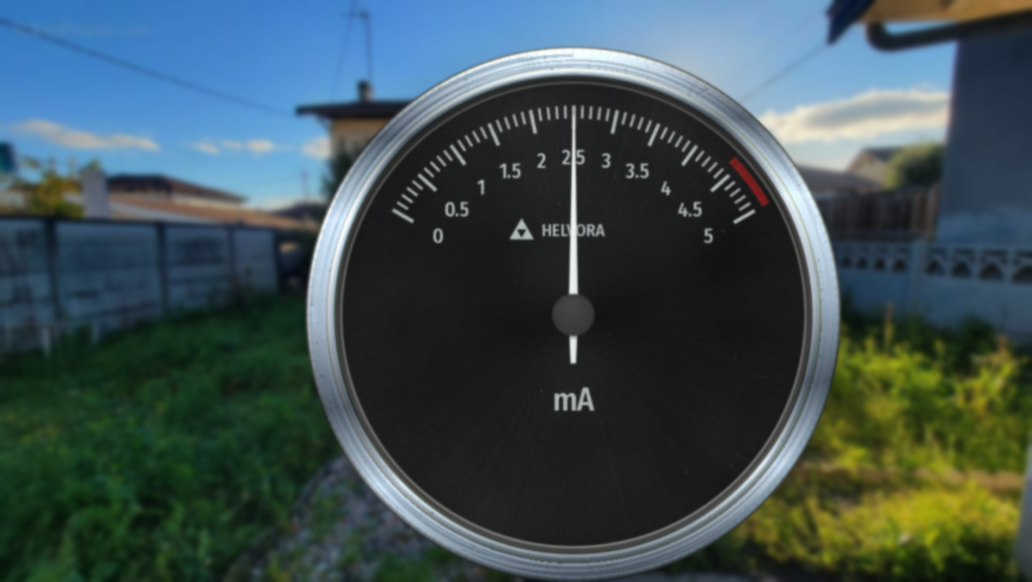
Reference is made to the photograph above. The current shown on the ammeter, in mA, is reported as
2.5 mA
